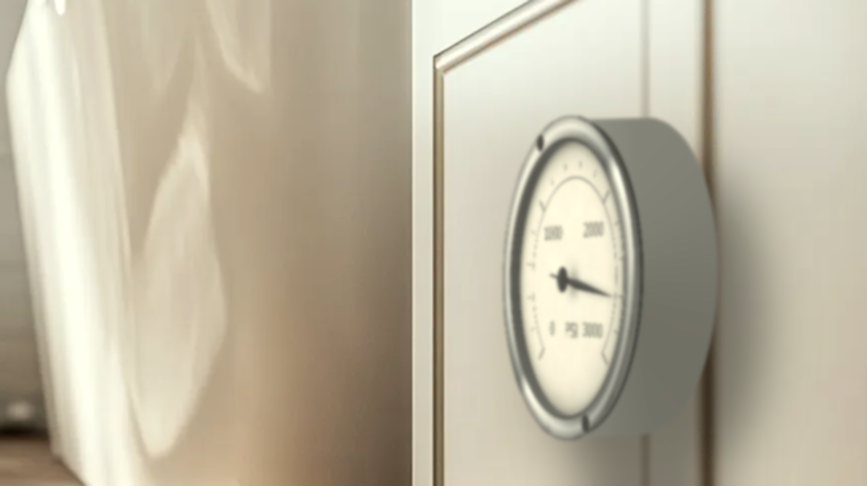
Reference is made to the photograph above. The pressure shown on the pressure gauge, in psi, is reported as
2600 psi
